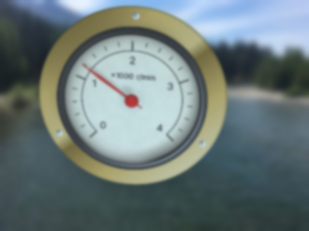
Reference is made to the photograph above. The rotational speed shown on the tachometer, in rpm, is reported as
1200 rpm
